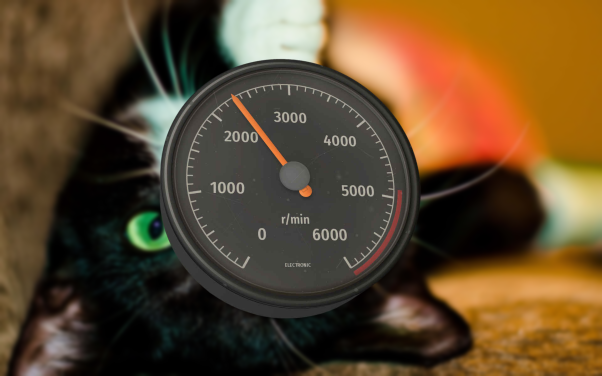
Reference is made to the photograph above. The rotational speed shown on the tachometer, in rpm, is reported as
2300 rpm
